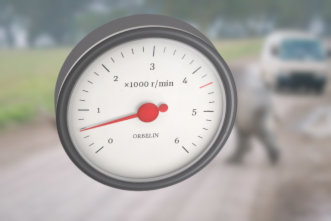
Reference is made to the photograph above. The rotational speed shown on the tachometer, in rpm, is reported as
600 rpm
